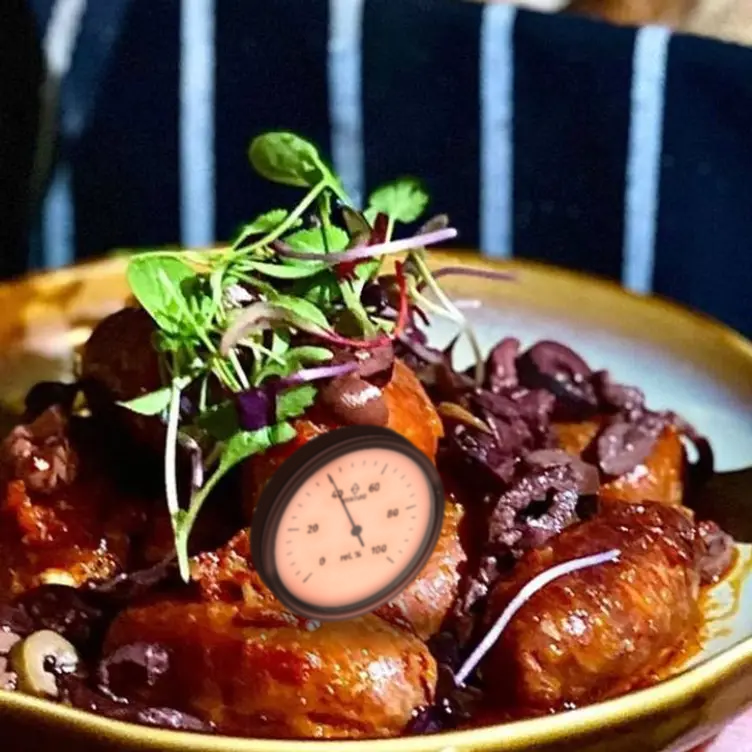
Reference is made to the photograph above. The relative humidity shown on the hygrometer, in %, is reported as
40 %
